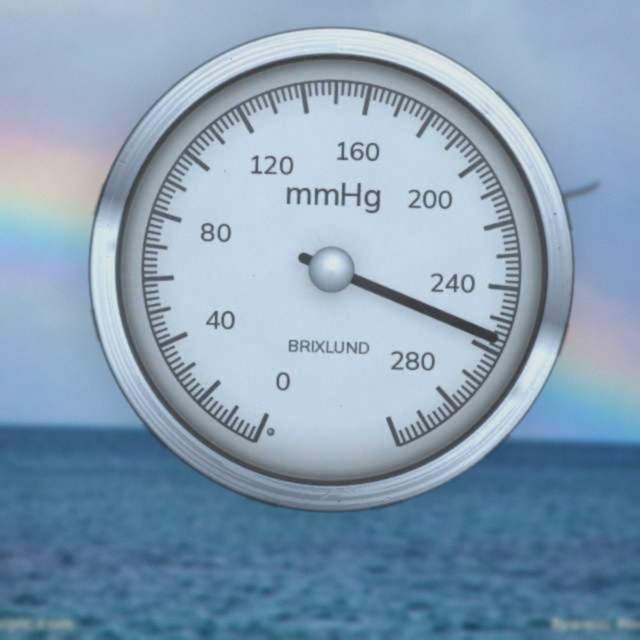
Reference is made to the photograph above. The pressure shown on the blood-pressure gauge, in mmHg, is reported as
256 mmHg
